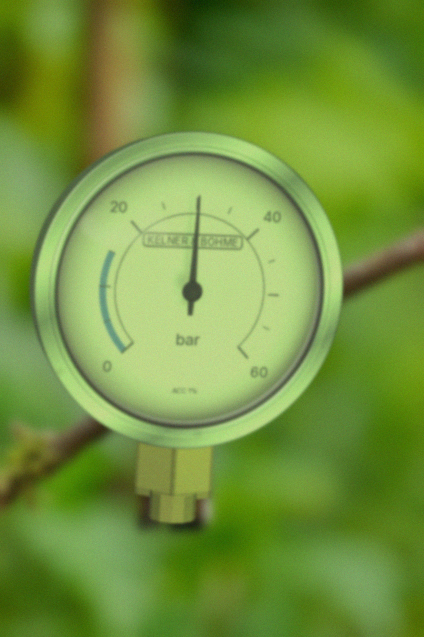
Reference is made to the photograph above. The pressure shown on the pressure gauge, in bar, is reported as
30 bar
